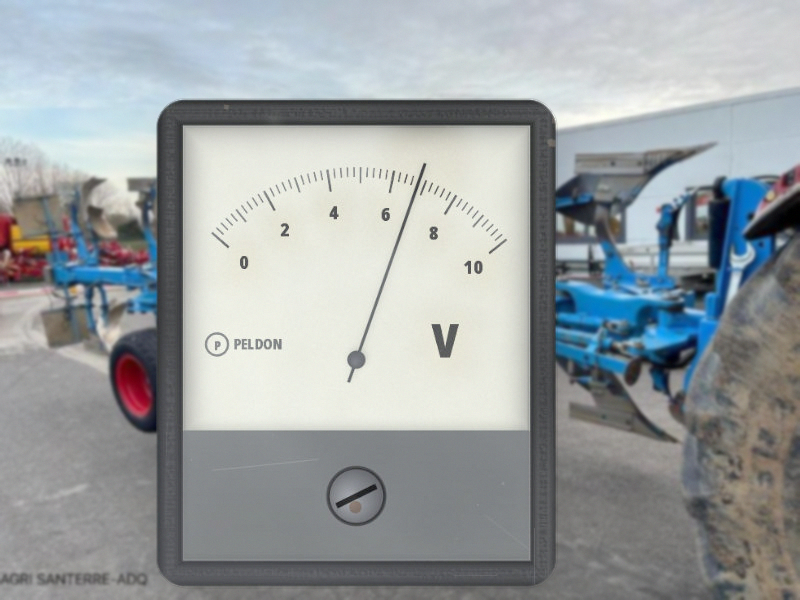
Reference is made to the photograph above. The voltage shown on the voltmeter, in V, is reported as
6.8 V
